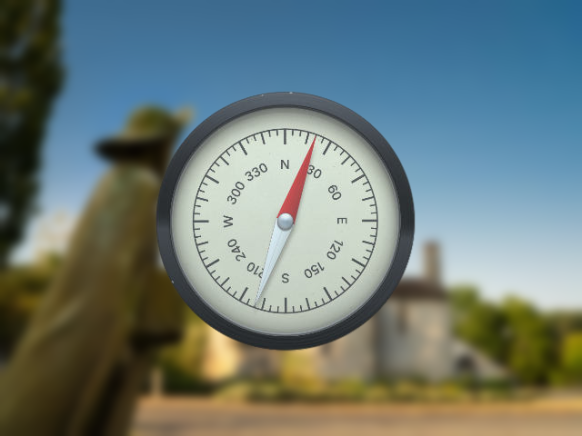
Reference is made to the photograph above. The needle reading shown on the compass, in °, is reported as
20 °
